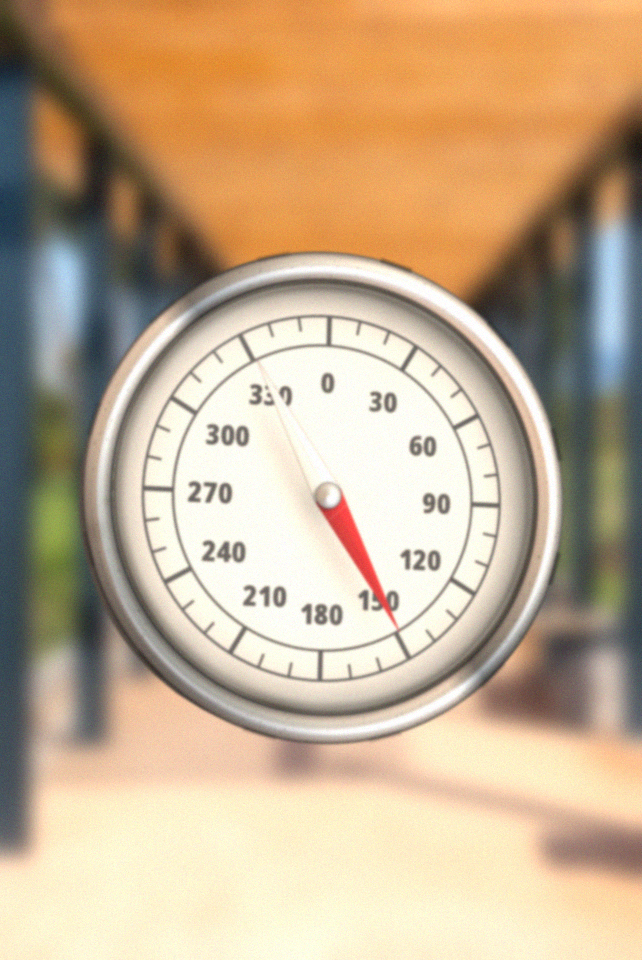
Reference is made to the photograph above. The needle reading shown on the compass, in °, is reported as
150 °
